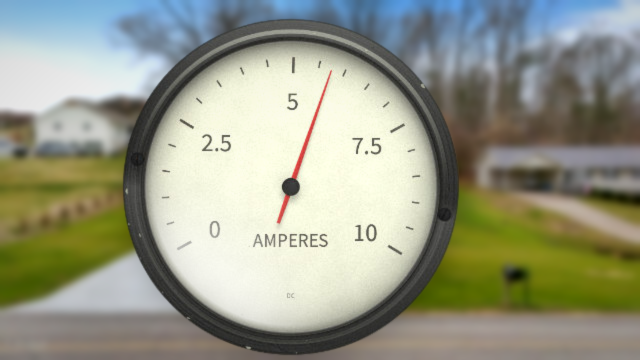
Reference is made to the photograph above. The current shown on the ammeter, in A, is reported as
5.75 A
